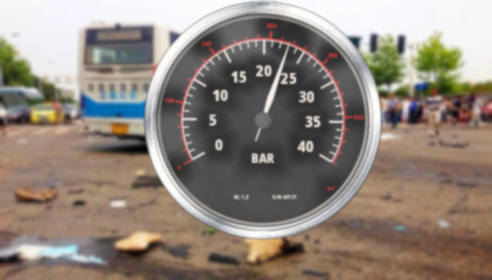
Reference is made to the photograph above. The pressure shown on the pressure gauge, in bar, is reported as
23 bar
